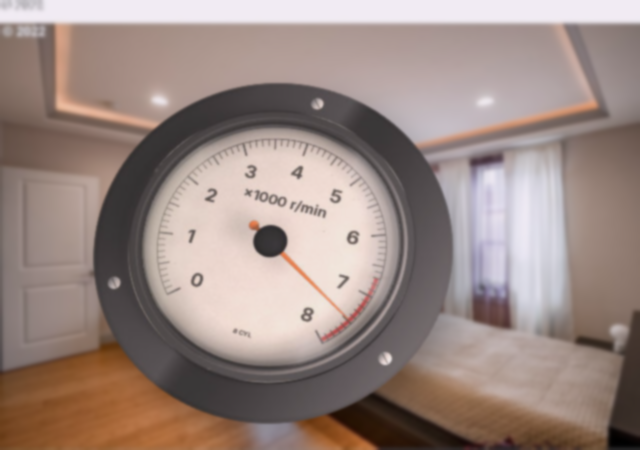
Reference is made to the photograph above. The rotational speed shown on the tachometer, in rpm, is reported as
7500 rpm
